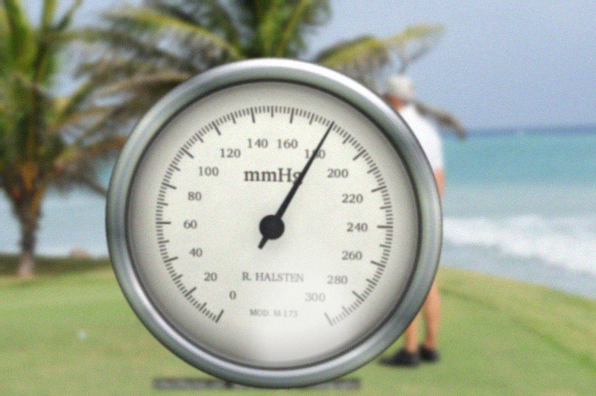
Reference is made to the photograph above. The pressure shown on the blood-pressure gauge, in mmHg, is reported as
180 mmHg
